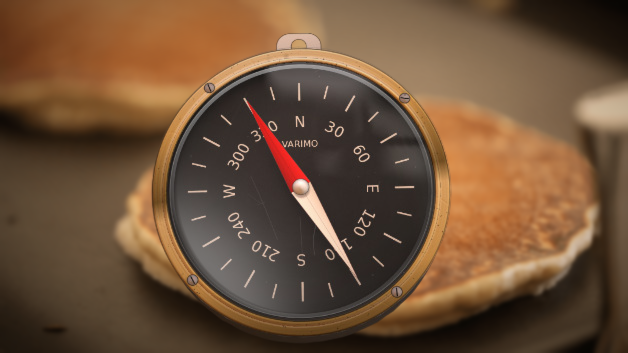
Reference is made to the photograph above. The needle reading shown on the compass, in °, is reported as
330 °
